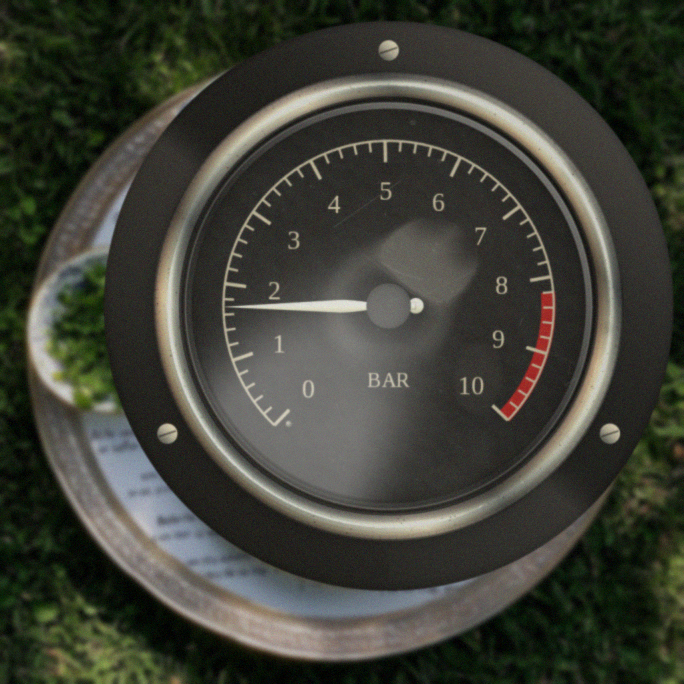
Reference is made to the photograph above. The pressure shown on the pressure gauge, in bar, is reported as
1.7 bar
